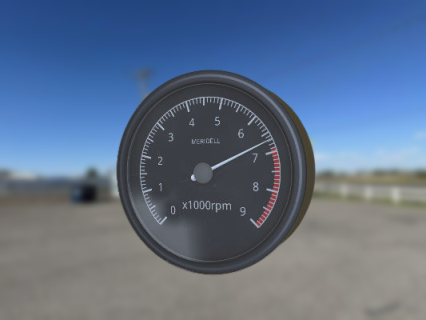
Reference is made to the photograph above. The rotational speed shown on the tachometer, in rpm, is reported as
6700 rpm
